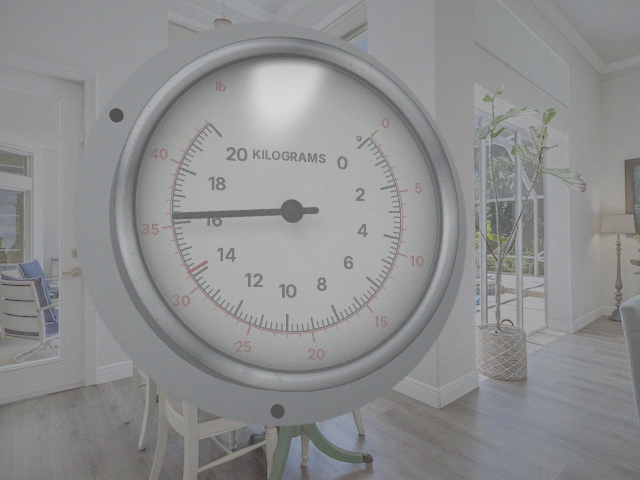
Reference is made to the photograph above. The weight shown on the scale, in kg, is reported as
16.2 kg
